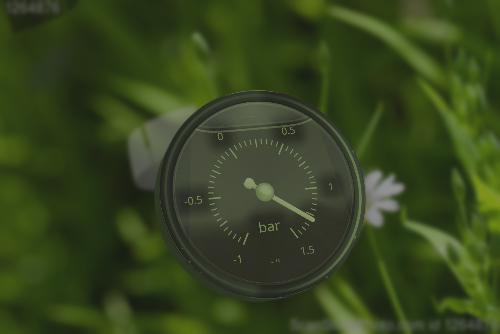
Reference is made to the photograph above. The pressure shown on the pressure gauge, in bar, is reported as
1.3 bar
